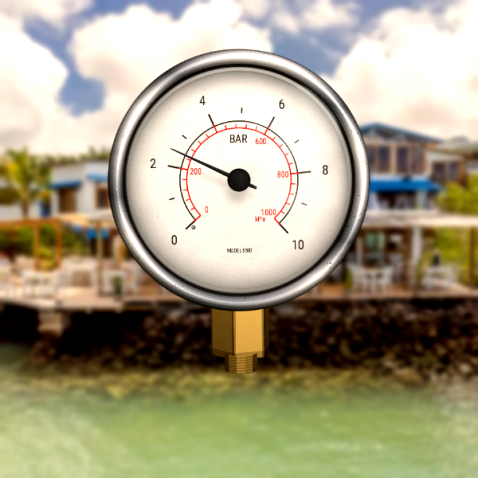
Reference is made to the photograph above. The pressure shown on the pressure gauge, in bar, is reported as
2.5 bar
